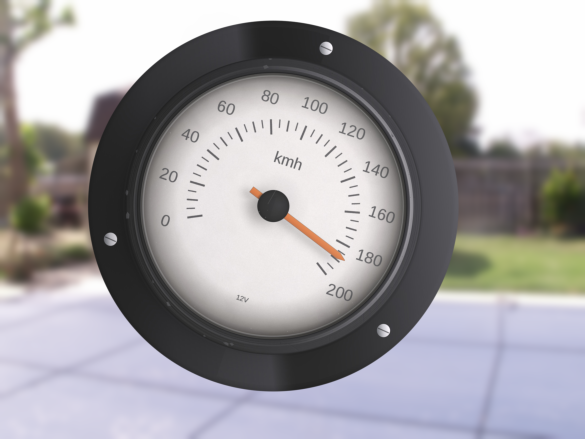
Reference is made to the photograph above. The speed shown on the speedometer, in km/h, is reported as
187.5 km/h
